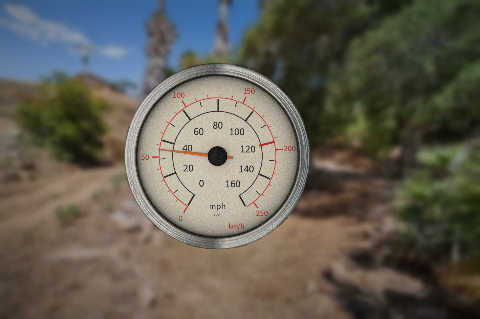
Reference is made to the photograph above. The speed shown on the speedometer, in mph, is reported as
35 mph
